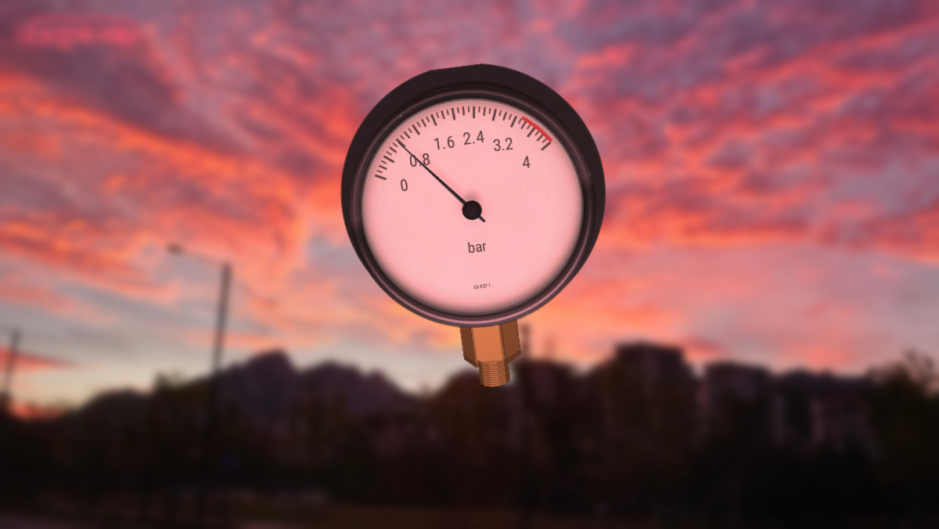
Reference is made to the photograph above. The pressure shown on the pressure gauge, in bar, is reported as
0.8 bar
